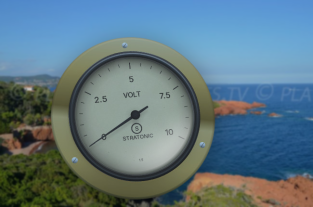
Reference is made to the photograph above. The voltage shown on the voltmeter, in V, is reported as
0 V
